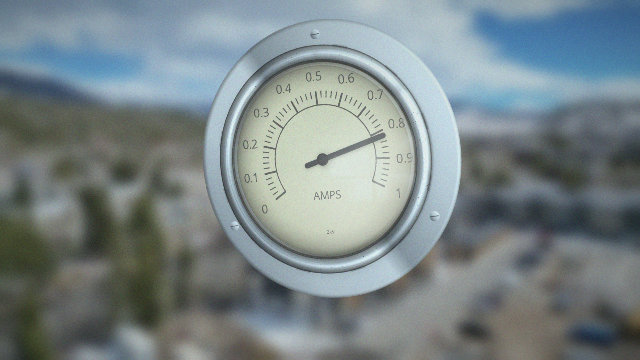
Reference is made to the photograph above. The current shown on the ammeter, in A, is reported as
0.82 A
